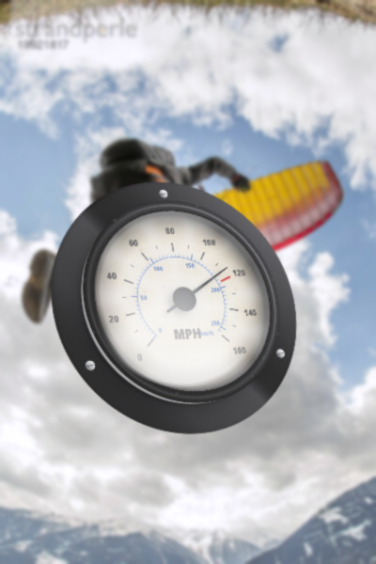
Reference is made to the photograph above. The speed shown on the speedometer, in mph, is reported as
115 mph
